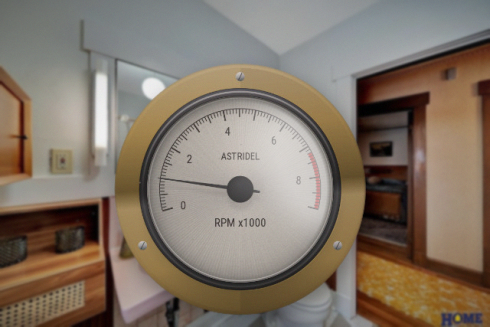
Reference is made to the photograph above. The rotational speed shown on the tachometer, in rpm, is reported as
1000 rpm
